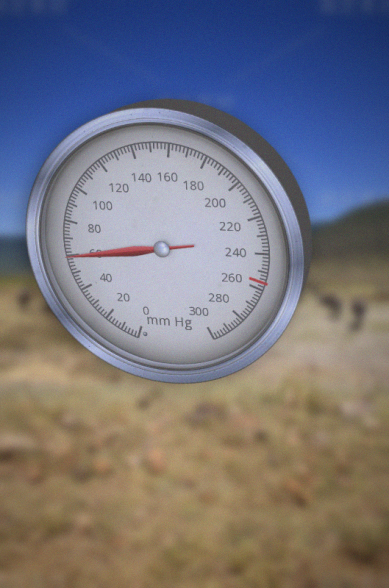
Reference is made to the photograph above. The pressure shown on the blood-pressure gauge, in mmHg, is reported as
60 mmHg
